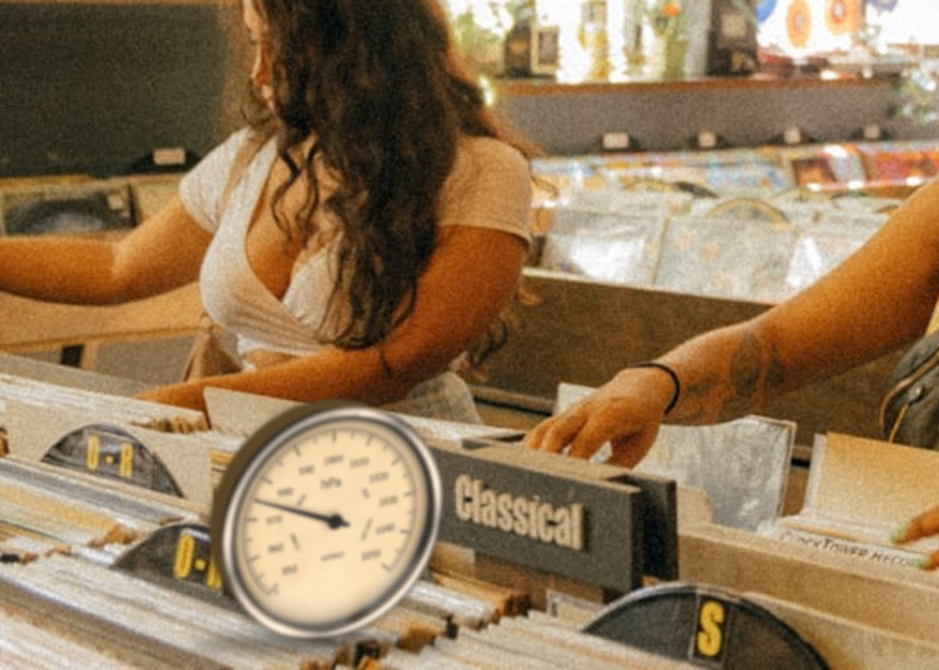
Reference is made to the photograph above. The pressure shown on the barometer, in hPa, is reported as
975 hPa
